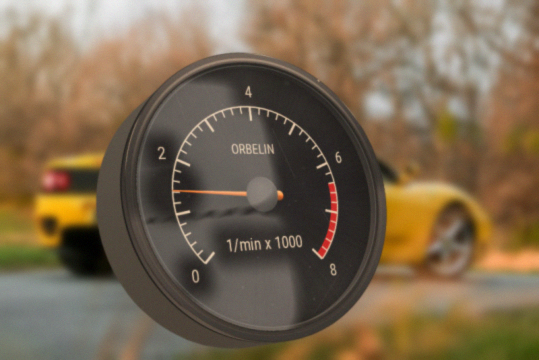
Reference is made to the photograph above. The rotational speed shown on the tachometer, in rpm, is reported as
1400 rpm
